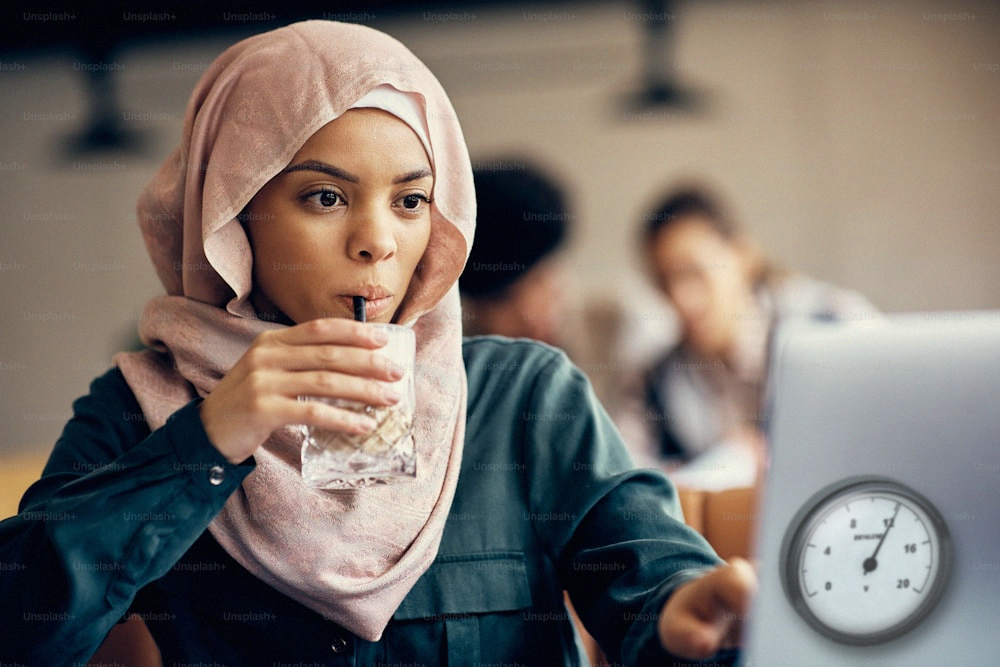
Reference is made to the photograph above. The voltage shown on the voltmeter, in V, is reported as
12 V
